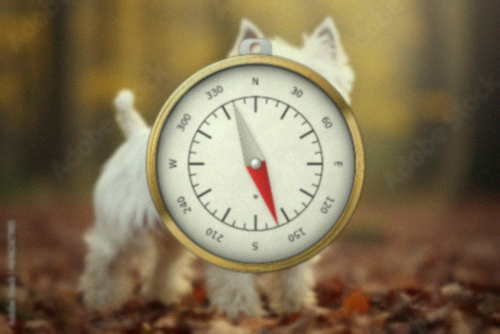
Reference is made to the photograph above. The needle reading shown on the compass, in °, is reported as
160 °
